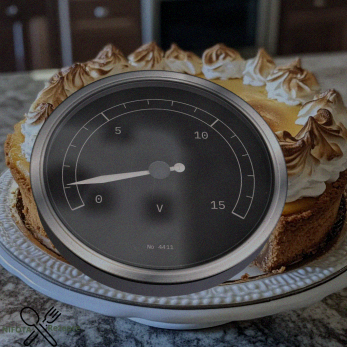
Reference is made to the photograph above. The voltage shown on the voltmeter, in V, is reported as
1 V
